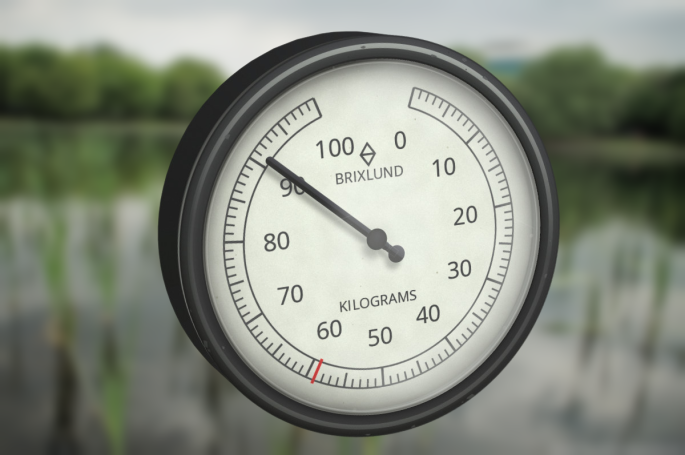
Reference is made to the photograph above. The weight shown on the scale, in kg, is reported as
91 kg
